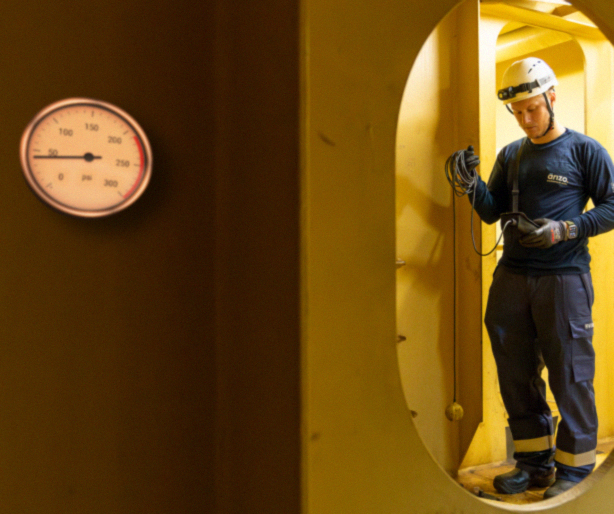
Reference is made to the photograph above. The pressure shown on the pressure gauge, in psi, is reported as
40 psi
